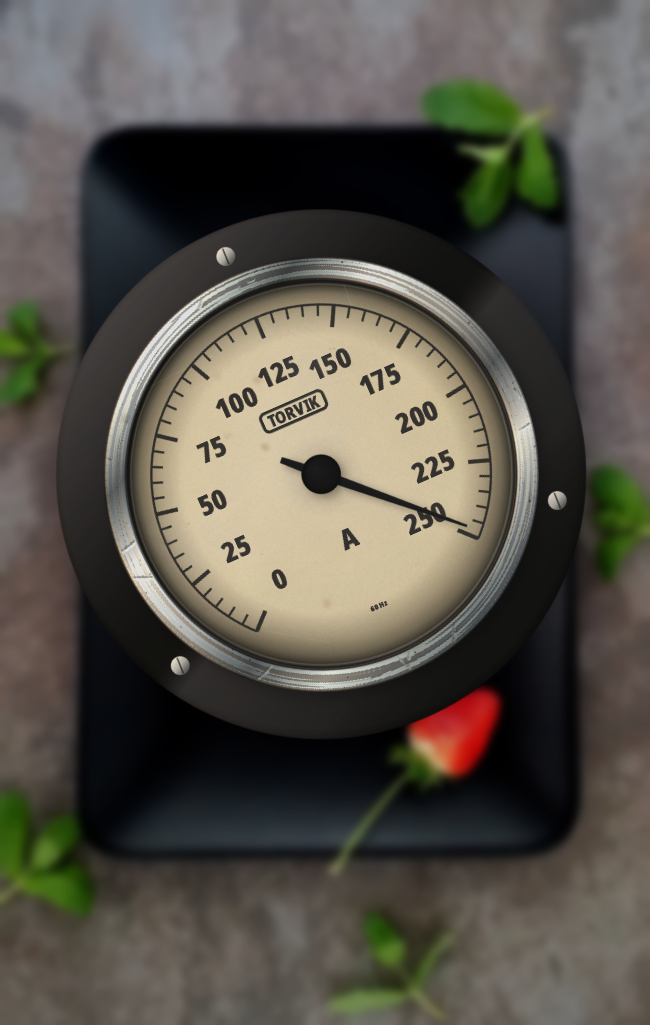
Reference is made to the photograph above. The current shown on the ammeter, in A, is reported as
247.5 A
